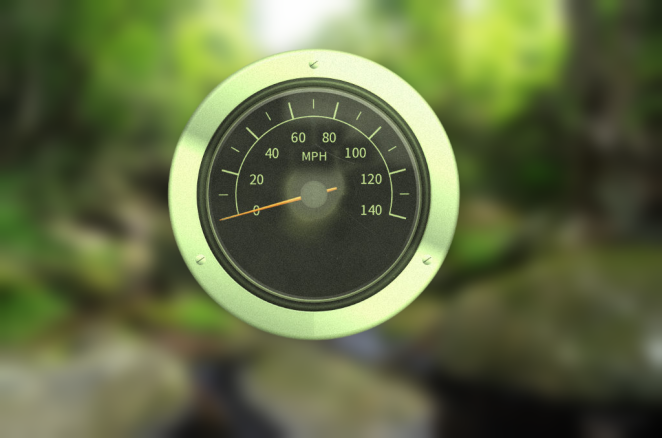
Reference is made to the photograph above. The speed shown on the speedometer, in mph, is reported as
0 mph
